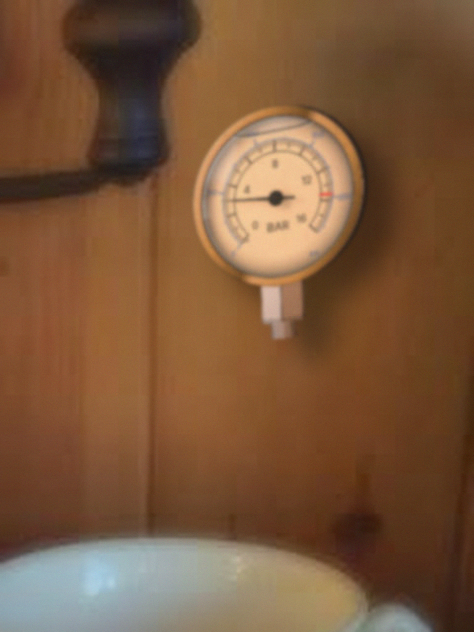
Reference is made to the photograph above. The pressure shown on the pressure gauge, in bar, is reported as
3 bar
